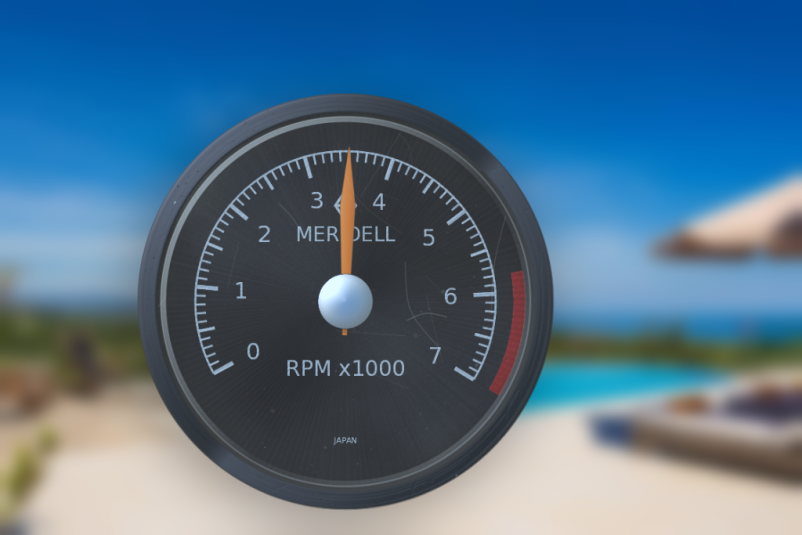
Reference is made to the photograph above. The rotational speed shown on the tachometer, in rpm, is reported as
3500 rpm
